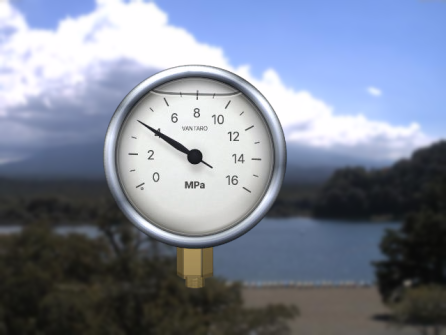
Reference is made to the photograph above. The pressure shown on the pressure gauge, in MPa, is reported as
4 MPa
